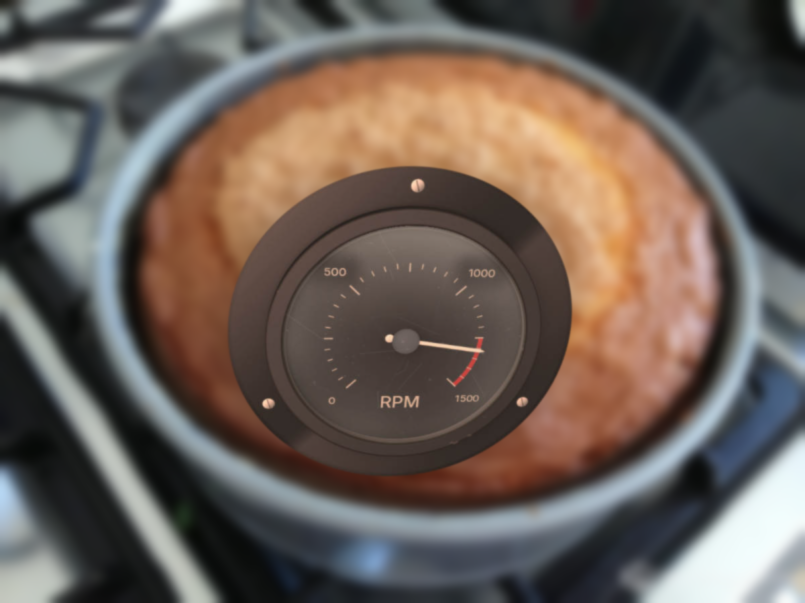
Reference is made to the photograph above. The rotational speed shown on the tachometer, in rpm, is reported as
1300 rpm
